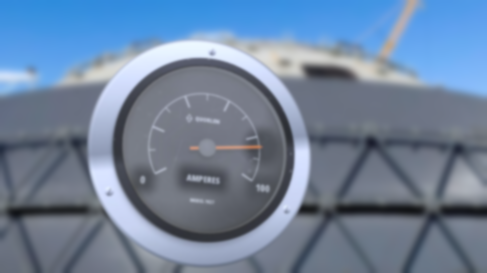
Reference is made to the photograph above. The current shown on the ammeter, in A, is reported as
85 A
